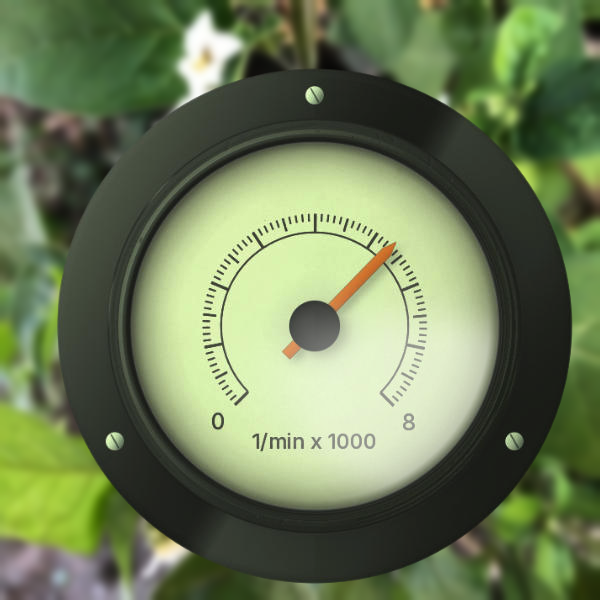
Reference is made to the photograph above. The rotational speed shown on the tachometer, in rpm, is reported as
5300 rpm
